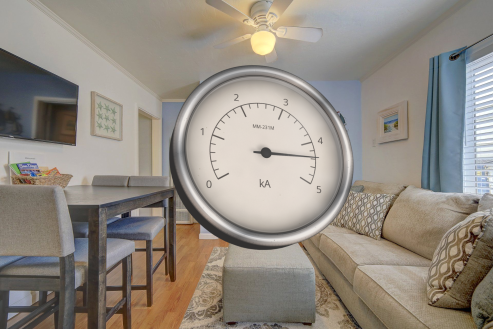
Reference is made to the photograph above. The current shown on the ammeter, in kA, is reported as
4.4 kA
